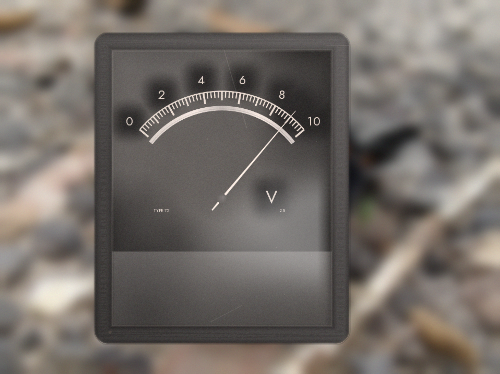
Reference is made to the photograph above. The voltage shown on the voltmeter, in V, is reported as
9 V
